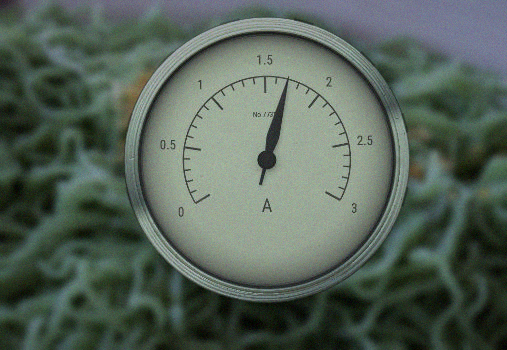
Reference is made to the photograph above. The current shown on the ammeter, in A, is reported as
1.7 A
